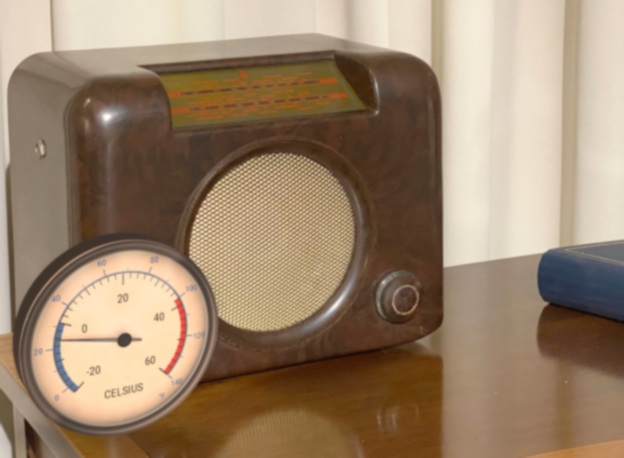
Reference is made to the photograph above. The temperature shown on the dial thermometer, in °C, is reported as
-4 °C
